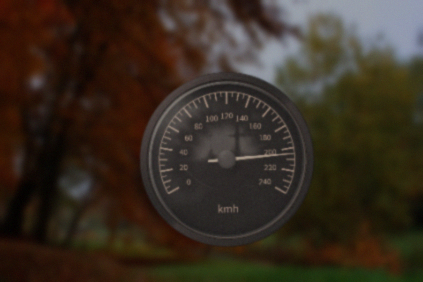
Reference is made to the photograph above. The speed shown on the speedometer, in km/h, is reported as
205 km/h
